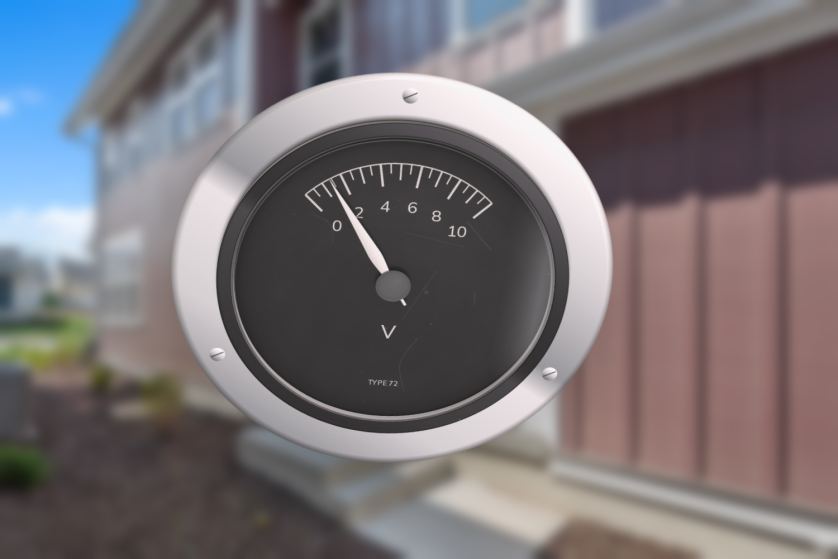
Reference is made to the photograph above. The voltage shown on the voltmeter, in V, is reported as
1.5 V
